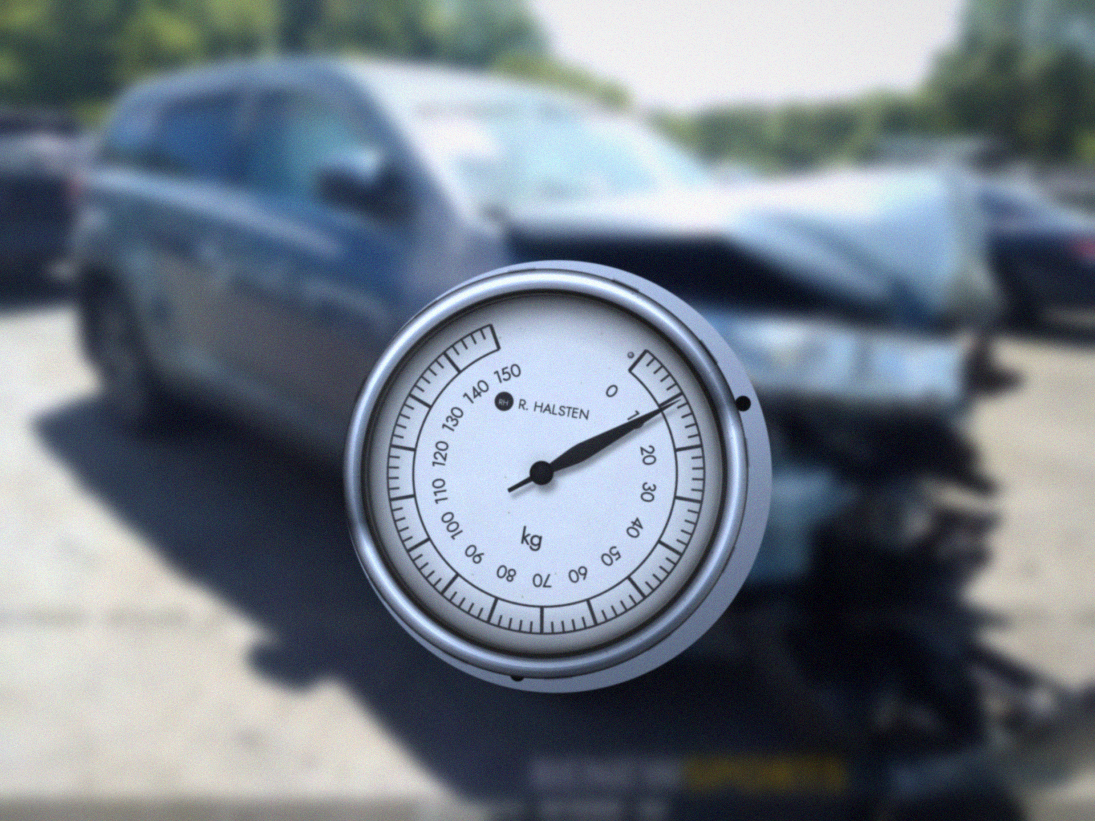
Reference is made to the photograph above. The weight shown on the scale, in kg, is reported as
11 kg
